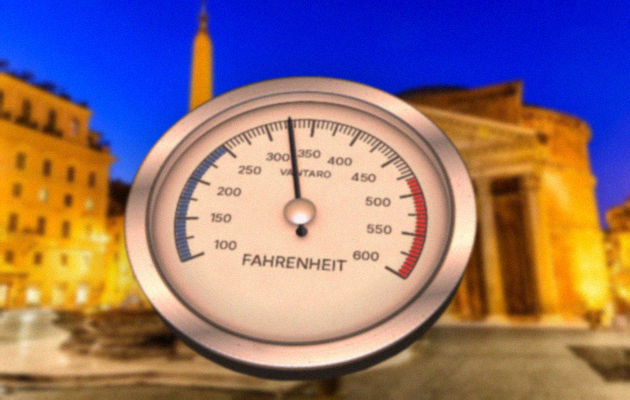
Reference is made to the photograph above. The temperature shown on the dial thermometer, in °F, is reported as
325 °F
